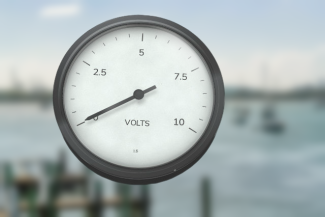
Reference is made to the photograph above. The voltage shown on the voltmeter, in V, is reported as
0 V
